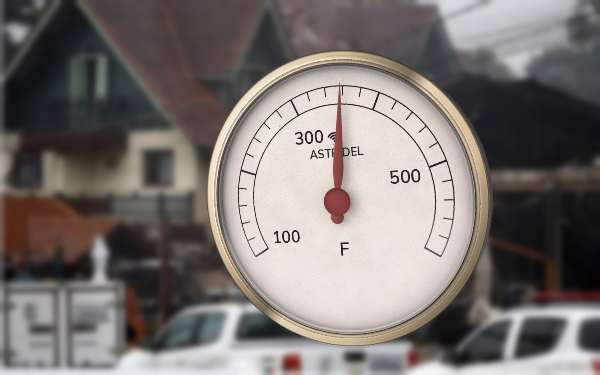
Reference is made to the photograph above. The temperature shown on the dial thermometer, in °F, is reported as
360 °F
